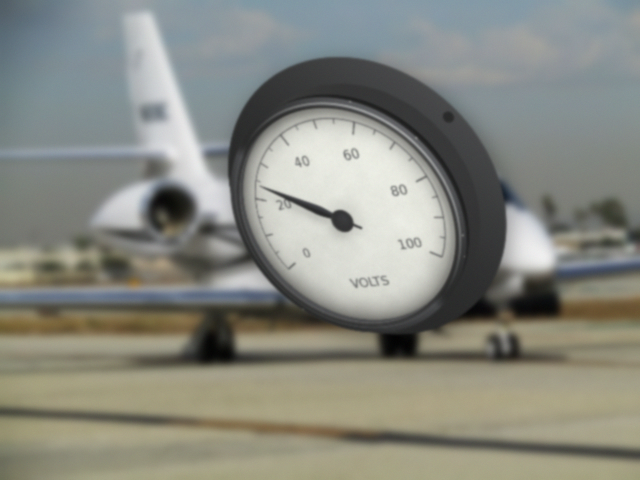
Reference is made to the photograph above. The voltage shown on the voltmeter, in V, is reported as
25 V
